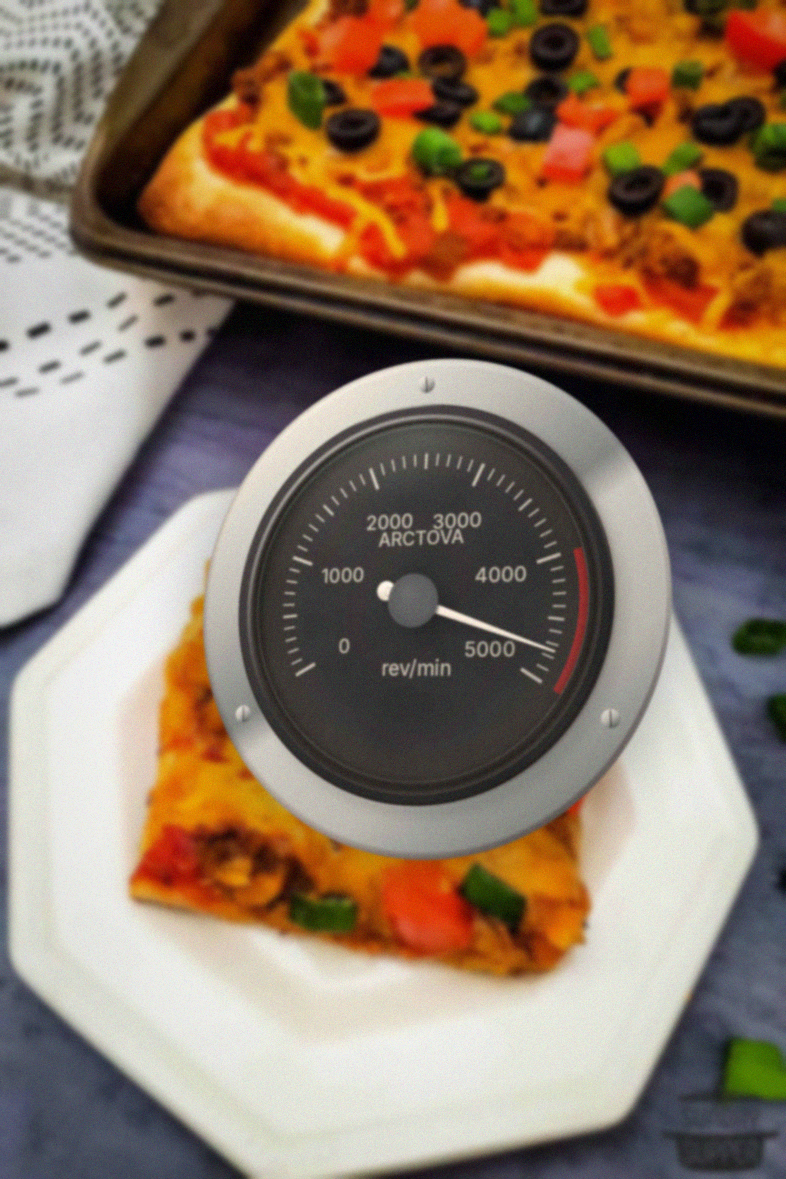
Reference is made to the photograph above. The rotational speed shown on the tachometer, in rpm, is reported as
4750 rpm
